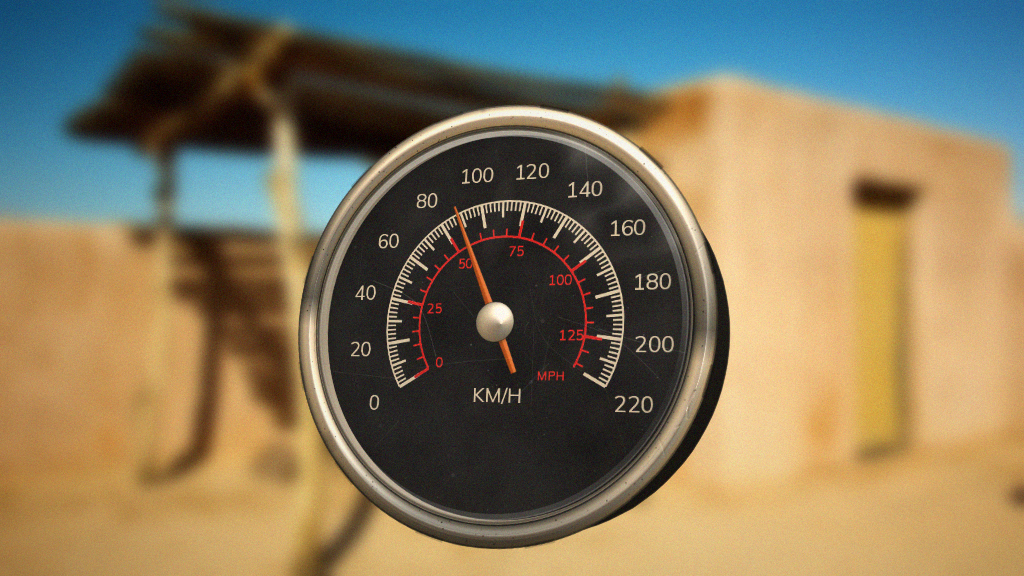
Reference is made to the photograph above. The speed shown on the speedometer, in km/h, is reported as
90 km/h
